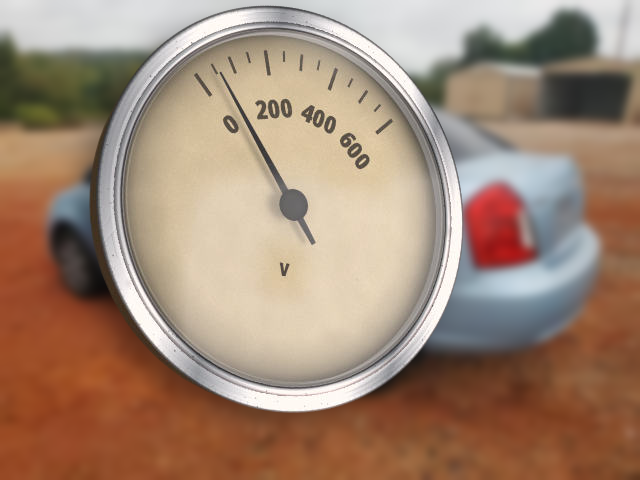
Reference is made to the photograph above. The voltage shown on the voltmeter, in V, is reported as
50 V
